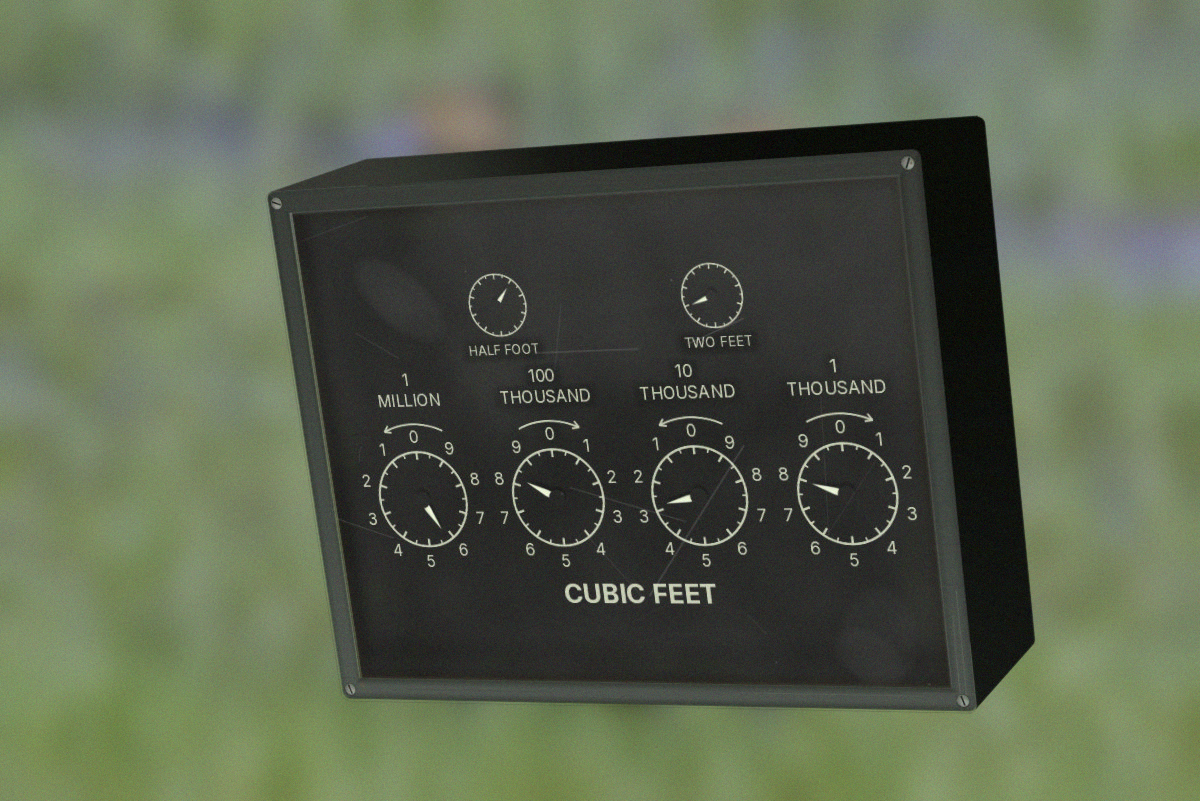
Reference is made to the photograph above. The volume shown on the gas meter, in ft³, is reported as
582800 ft³
